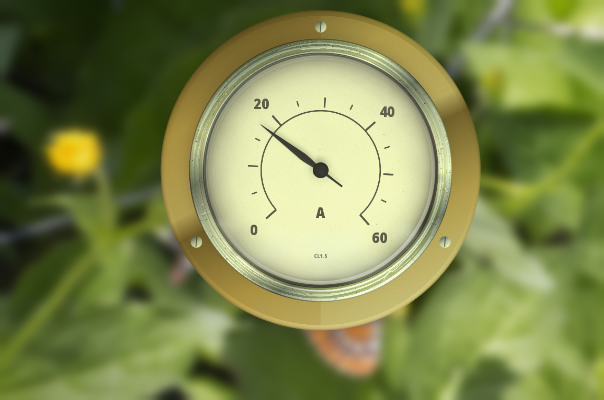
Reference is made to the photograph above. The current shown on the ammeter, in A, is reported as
17.5 A
